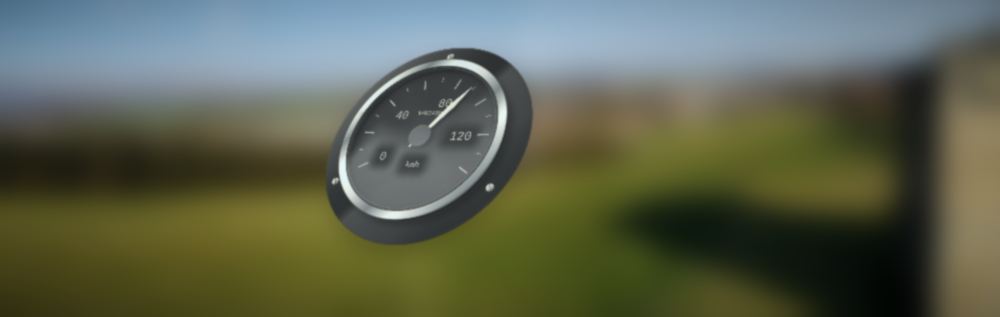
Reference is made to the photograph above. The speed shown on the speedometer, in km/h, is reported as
90 km/h
